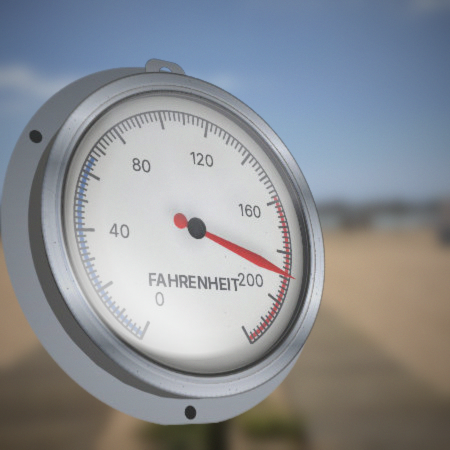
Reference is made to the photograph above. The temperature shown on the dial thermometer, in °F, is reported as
190 °F
